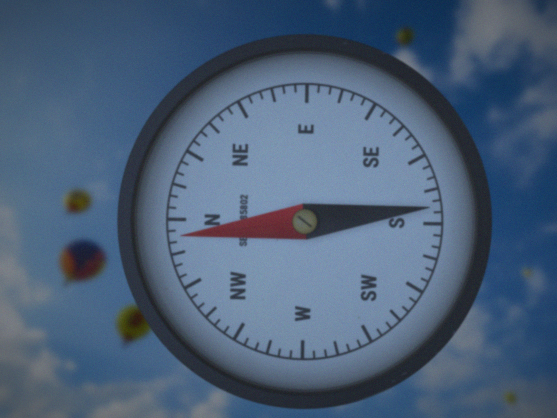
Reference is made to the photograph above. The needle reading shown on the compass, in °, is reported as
352.5 °
